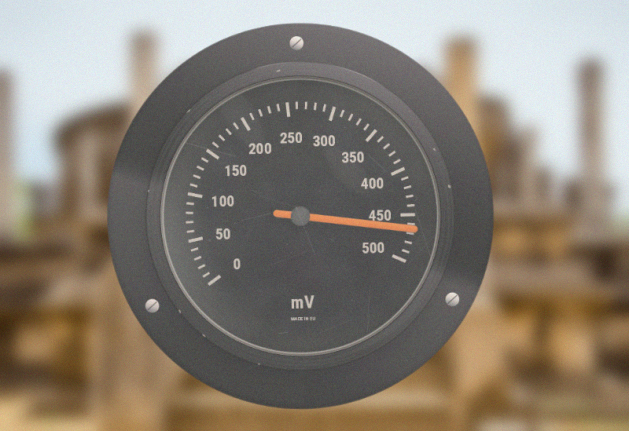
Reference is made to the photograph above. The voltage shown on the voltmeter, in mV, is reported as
465 mV
